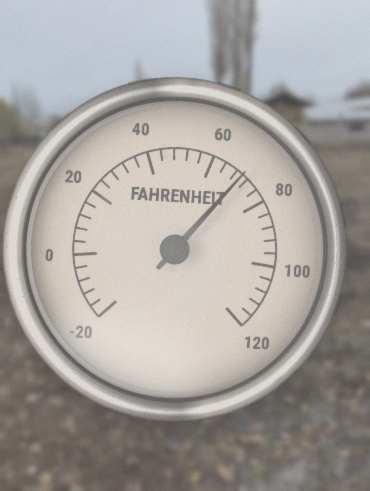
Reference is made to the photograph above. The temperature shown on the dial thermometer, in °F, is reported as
70 °F
